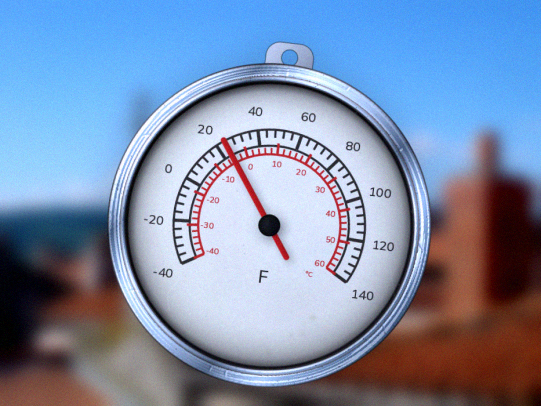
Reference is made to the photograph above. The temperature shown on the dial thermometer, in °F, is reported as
24 °F
